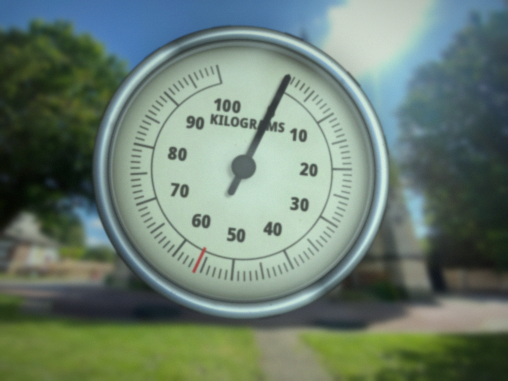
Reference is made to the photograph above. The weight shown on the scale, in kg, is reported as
0 kg
